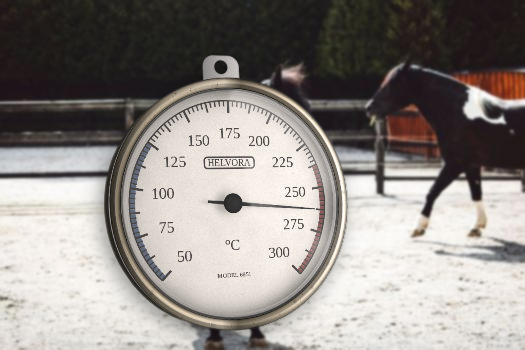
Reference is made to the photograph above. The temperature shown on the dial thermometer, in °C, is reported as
262.5 °C
